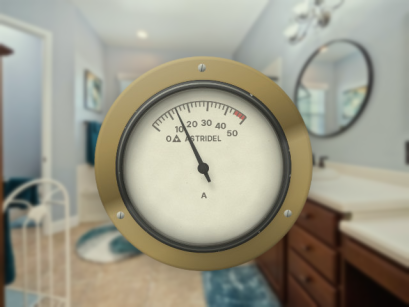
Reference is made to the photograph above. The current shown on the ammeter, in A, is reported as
14 A
